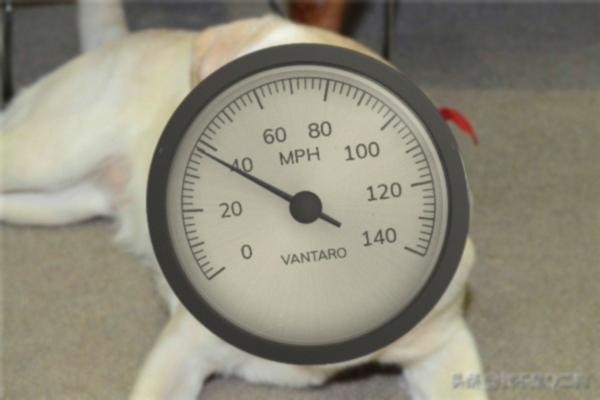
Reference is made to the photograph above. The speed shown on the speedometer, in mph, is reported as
38 mph
